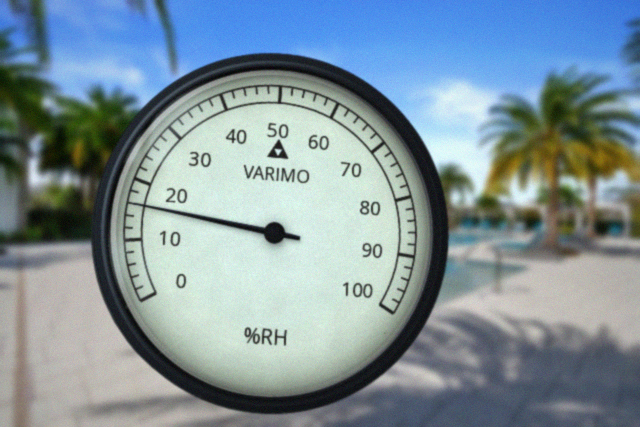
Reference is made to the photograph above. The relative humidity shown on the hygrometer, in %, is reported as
16 %
